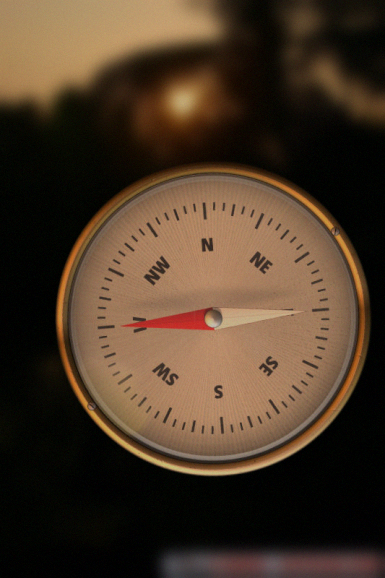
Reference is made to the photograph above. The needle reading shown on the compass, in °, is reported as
270 °
